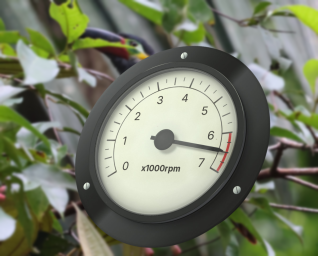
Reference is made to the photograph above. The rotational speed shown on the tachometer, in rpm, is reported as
6500 rpm
